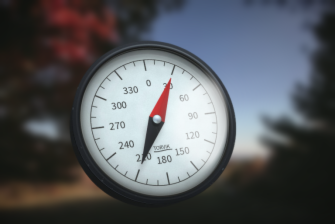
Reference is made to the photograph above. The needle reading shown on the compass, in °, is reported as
30 °
